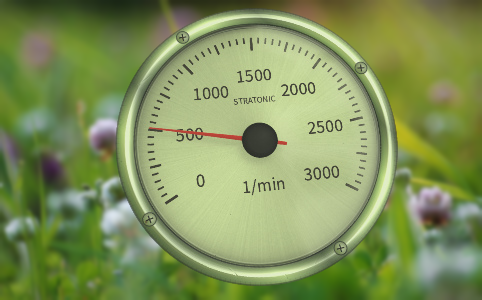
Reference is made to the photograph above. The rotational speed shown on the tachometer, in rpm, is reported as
500 rpm
